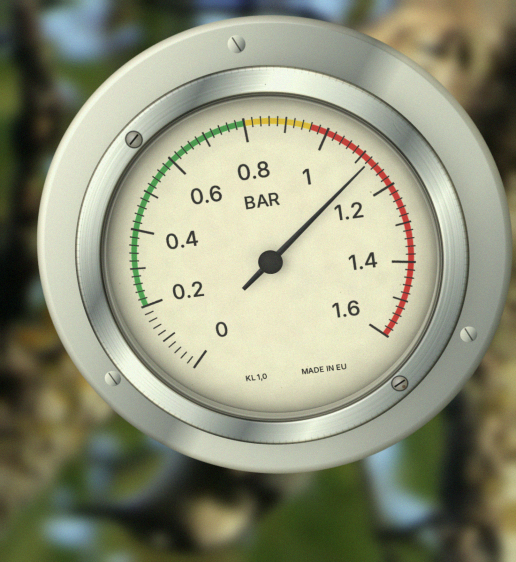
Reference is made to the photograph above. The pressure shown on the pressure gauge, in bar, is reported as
1.12 bar
